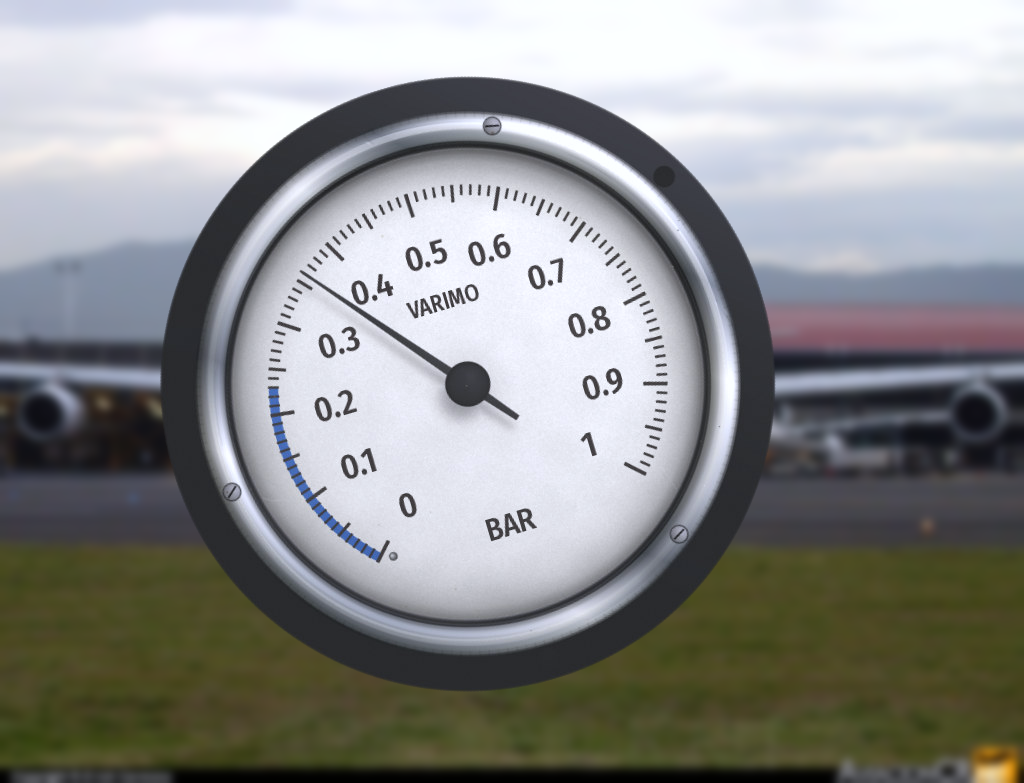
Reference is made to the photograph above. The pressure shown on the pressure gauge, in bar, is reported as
0.36 bar
